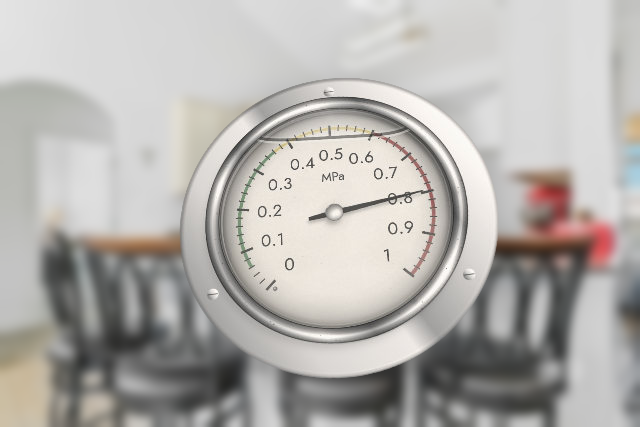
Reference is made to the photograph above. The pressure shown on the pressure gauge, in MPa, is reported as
0.8 MPa
